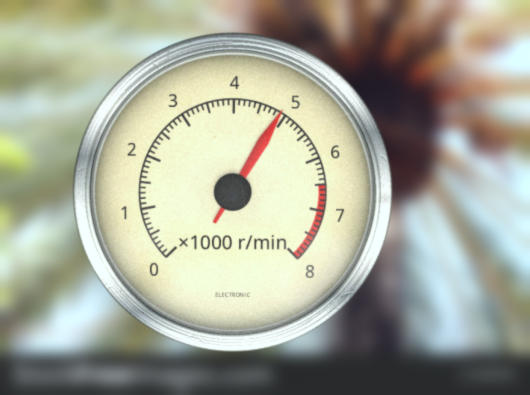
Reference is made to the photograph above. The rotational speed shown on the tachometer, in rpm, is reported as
4900 rpm
